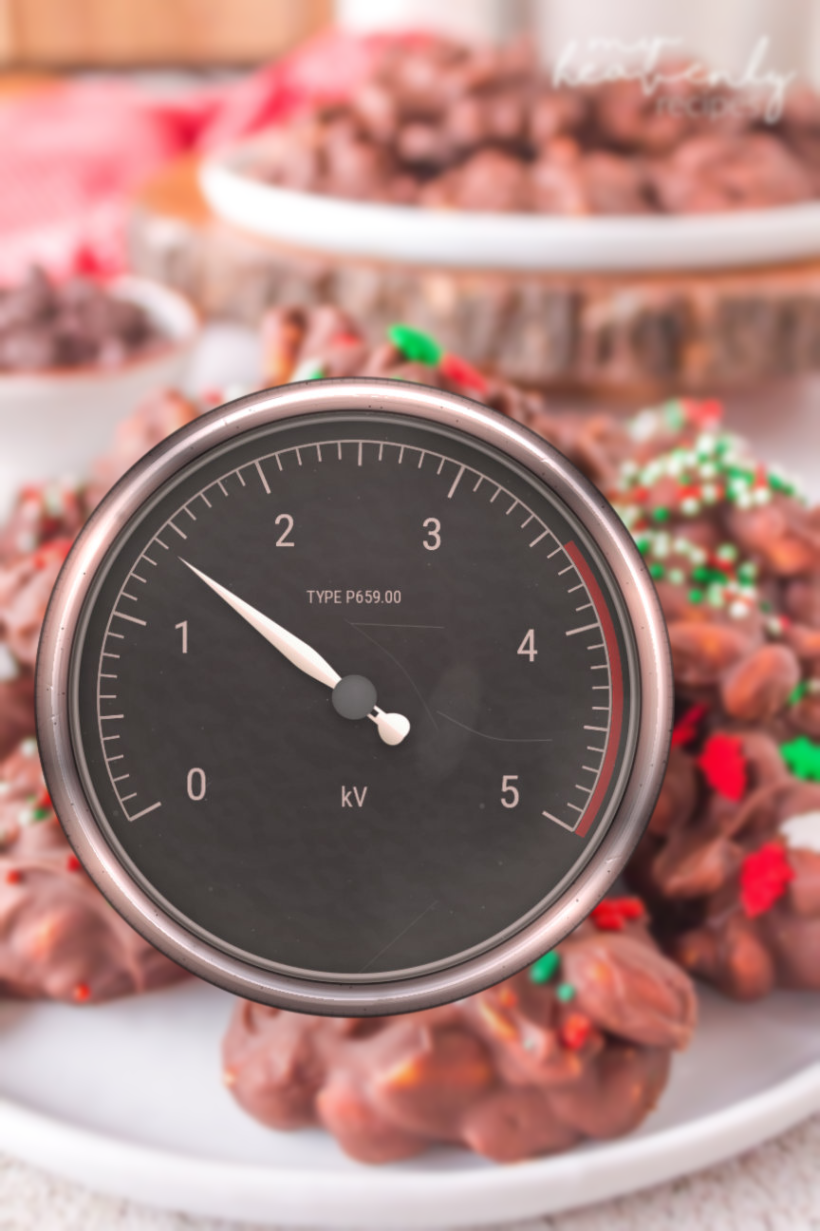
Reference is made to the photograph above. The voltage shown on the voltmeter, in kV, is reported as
1.4 kV
